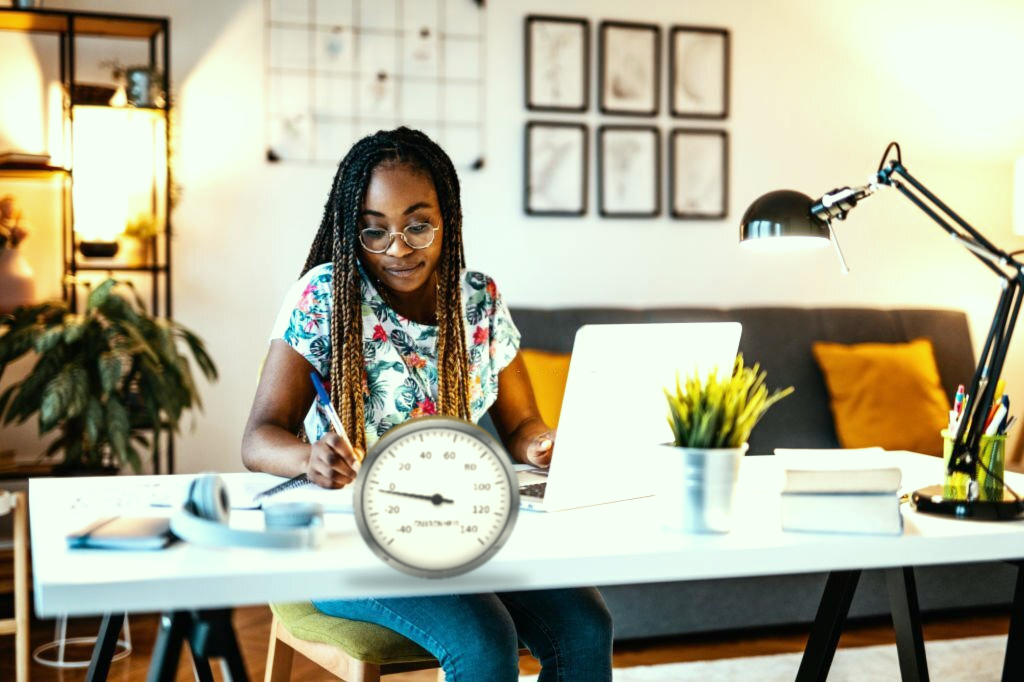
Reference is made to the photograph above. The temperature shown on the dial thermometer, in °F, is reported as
-4 °F
